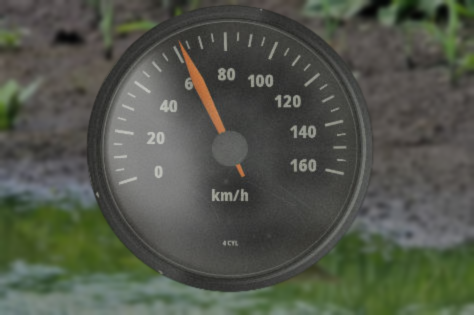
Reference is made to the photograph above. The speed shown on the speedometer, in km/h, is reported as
62.5 km/h
